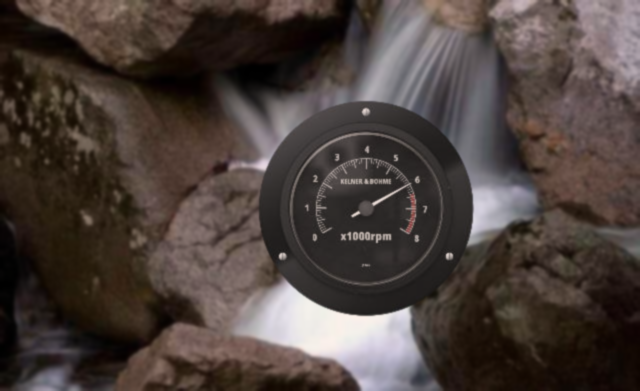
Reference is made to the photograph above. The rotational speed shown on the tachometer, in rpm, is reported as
6000 rpm
